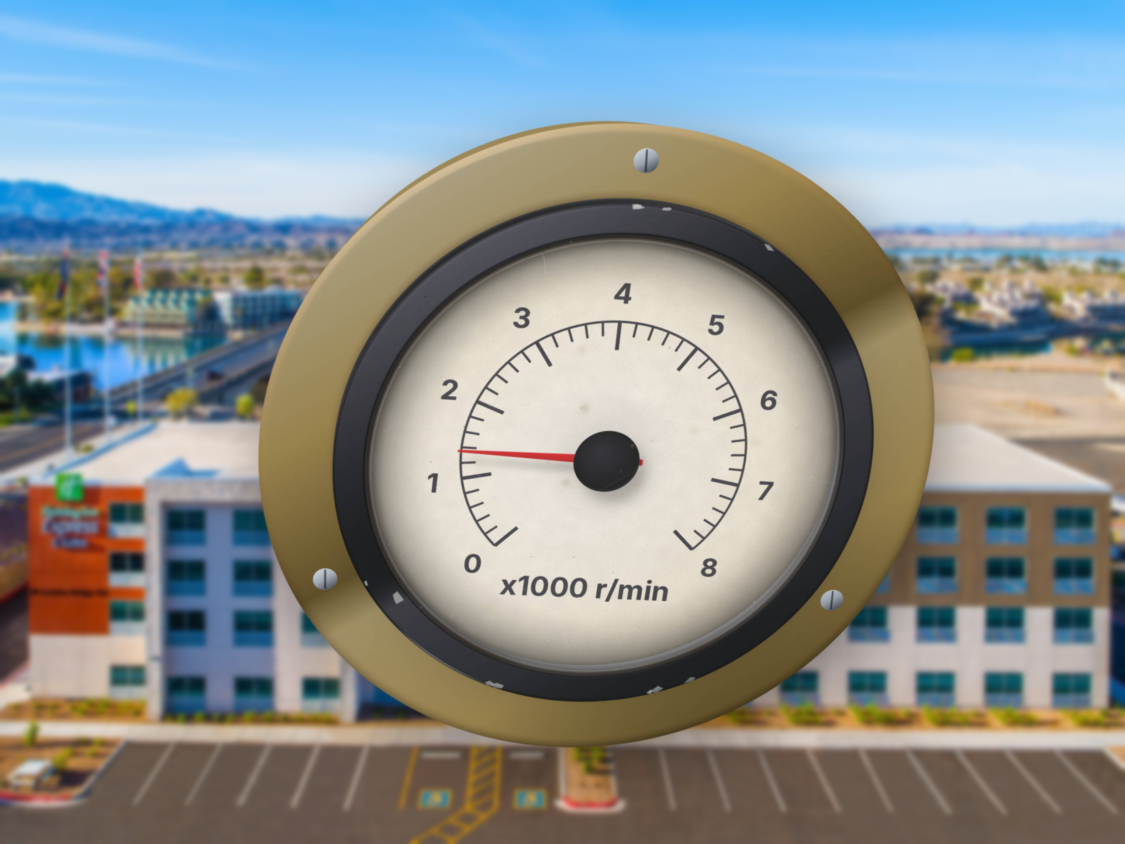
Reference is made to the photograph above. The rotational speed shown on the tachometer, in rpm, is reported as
1400 rpm
